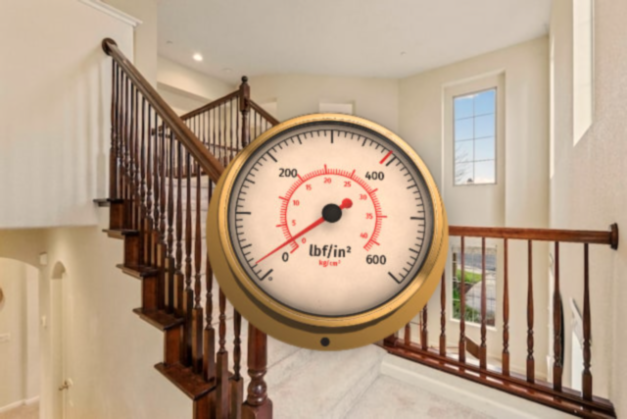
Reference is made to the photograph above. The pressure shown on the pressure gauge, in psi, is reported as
20 psi
